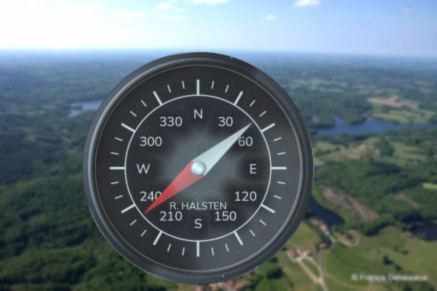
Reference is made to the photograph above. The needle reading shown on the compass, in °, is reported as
230 °
